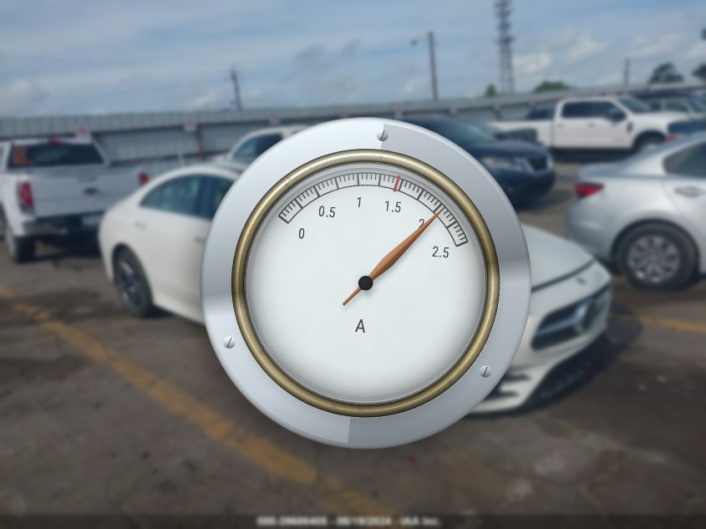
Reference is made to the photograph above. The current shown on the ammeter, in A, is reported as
2.05 A
